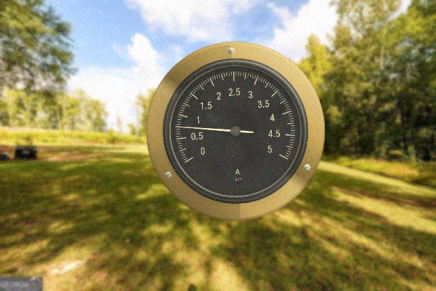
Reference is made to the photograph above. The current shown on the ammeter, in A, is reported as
0.75 A
